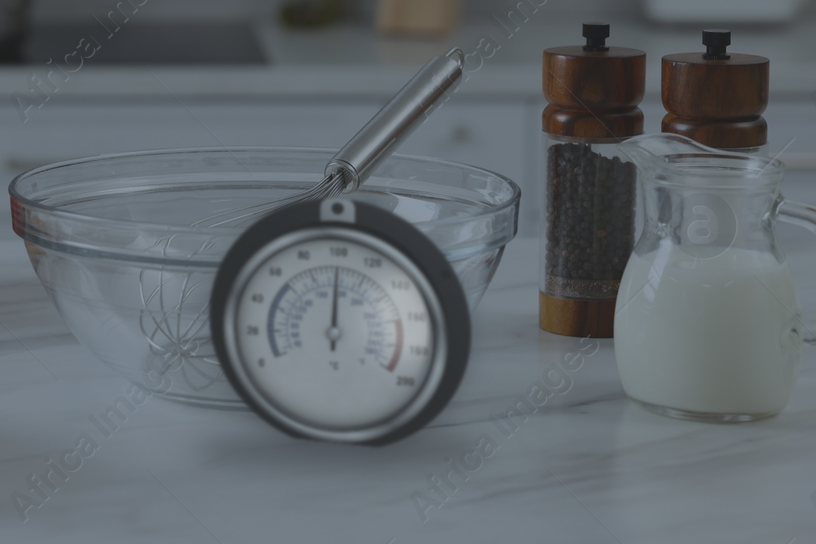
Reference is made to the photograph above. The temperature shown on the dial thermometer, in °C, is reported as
100 °C
